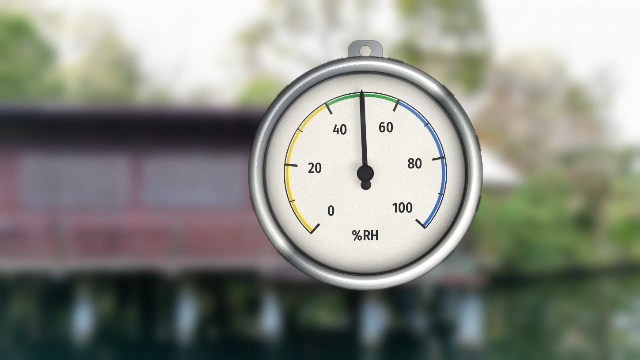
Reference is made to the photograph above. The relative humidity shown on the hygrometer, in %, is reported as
50 %
